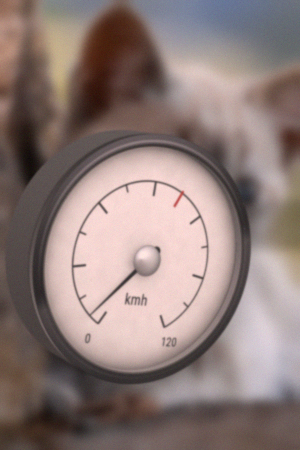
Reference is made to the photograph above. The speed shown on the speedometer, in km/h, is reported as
5 km/h
